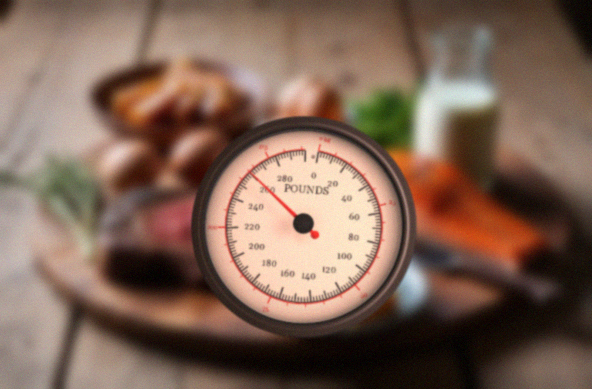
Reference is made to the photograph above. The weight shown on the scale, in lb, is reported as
260 lb
